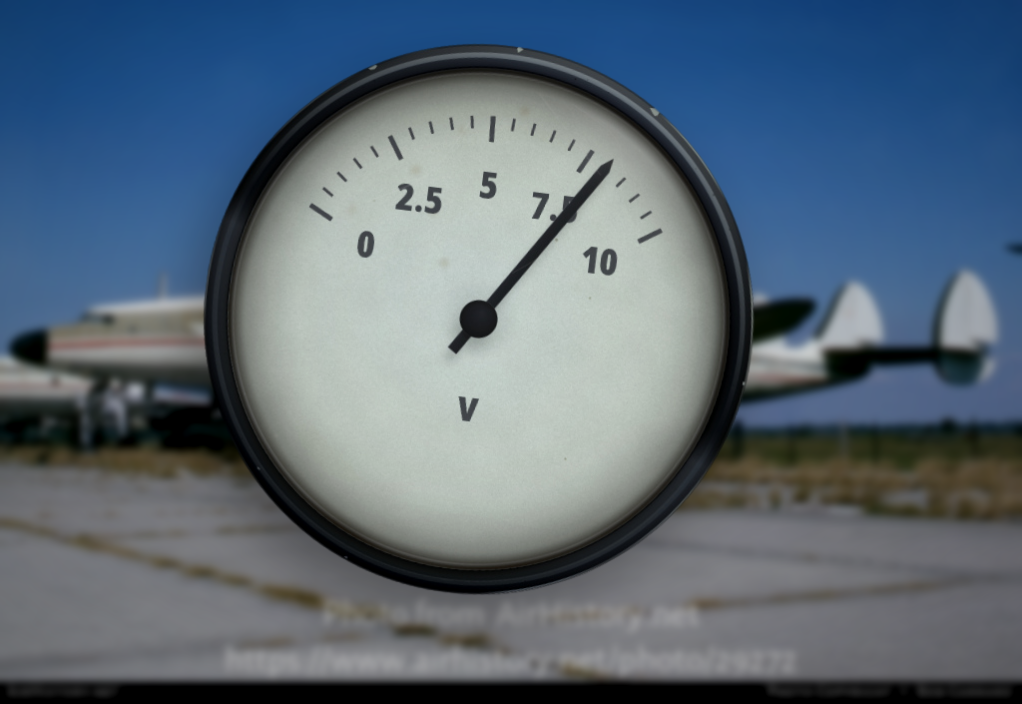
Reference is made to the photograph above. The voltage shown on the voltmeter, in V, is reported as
8 V
